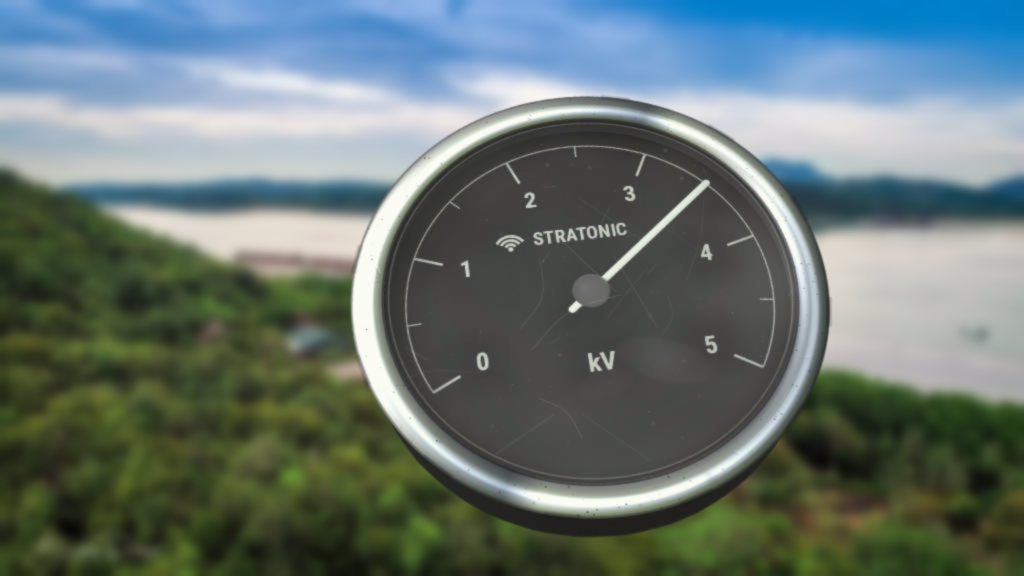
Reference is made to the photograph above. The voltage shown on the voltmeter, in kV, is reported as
3.5 kV
